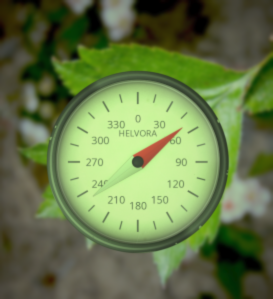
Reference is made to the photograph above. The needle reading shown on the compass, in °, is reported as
52.5 °
